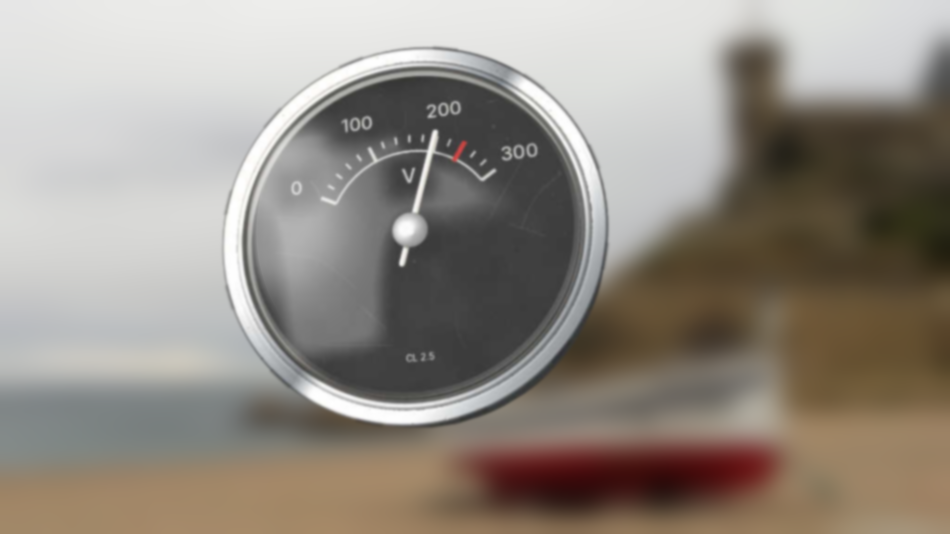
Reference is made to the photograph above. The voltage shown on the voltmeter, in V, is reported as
200 V
